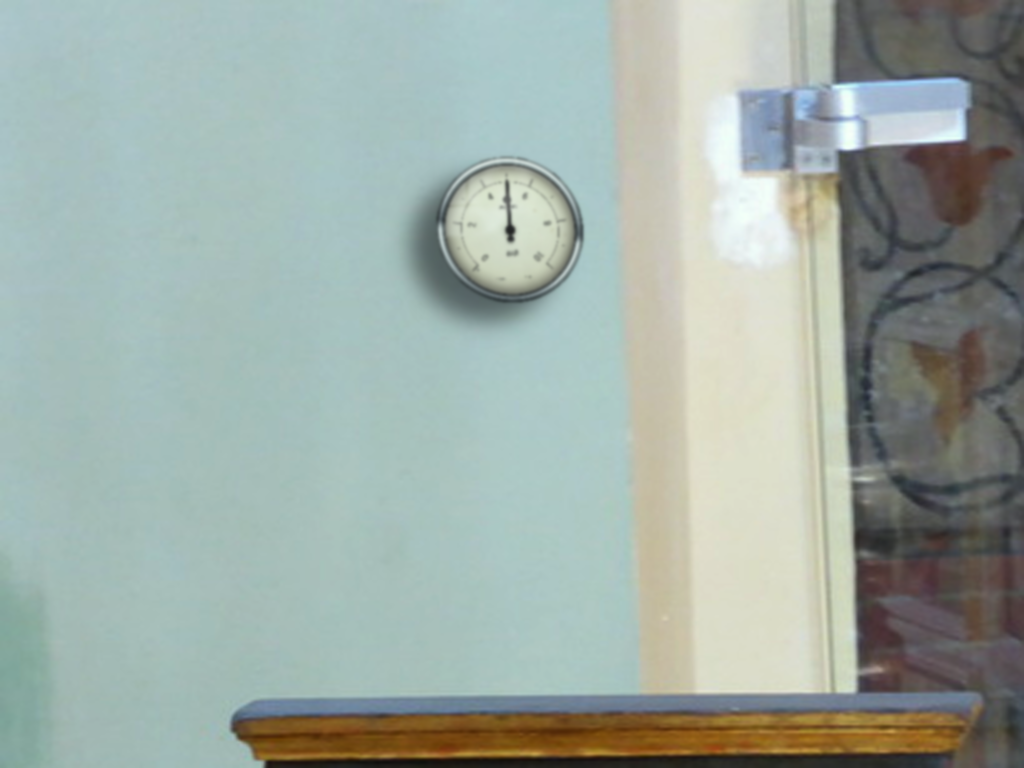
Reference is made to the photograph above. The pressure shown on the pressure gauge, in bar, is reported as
5 bar
